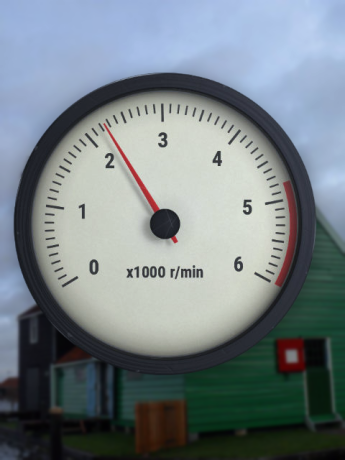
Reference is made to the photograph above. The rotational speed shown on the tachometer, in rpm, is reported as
2250 rpm
